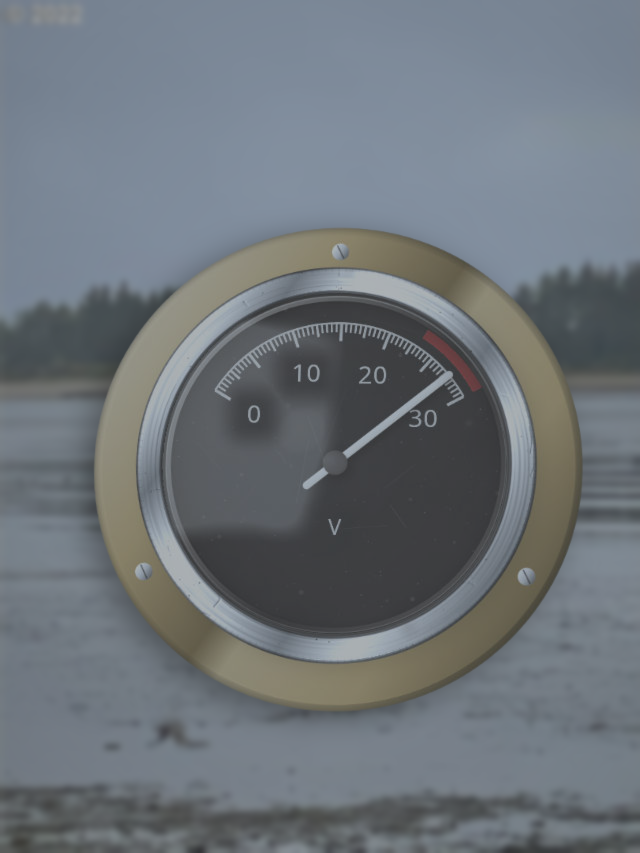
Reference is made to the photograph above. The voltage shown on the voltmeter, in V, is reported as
27.5 V
